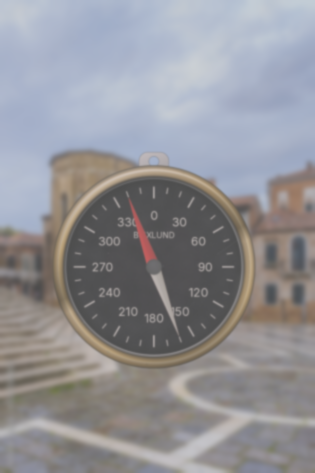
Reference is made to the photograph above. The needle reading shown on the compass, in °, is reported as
340 °
